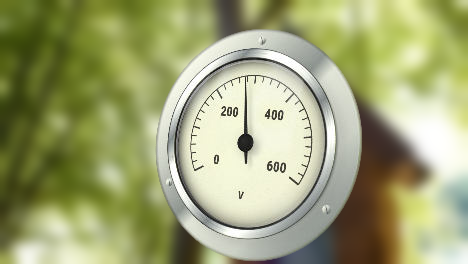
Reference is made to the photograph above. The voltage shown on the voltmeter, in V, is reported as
280 V
